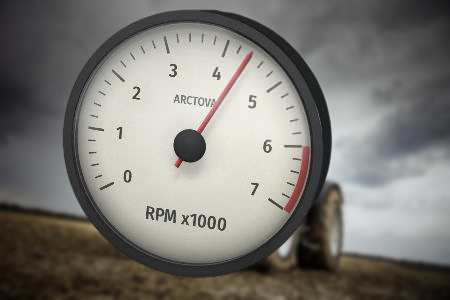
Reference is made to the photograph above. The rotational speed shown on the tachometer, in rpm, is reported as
4400 rpm
